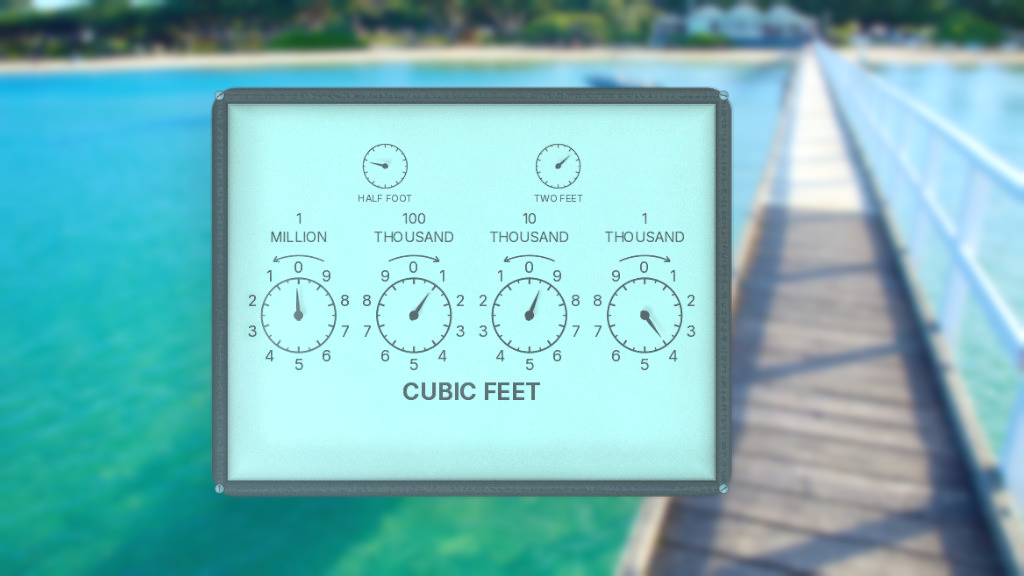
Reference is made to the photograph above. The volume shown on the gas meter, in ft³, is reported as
9400 ft³
